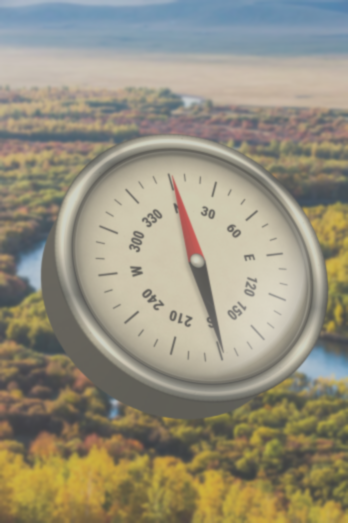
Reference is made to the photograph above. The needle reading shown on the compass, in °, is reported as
0 °
